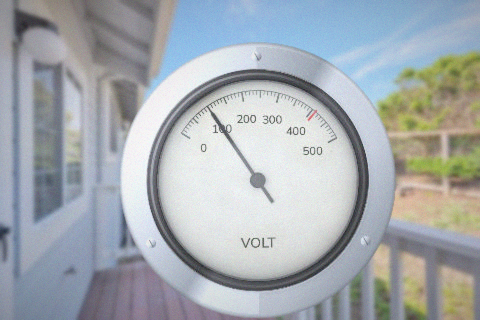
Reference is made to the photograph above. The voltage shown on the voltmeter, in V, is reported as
100 V
